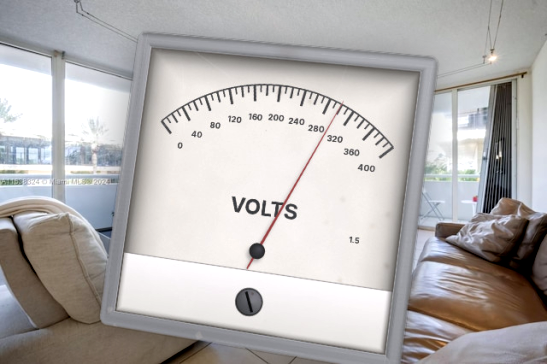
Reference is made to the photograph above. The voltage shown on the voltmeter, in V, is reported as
300 V
